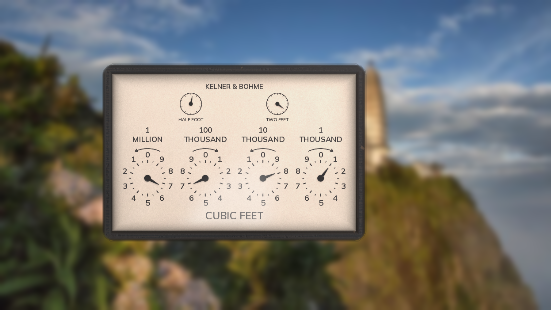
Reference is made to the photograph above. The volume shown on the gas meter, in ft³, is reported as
668100 ft³
